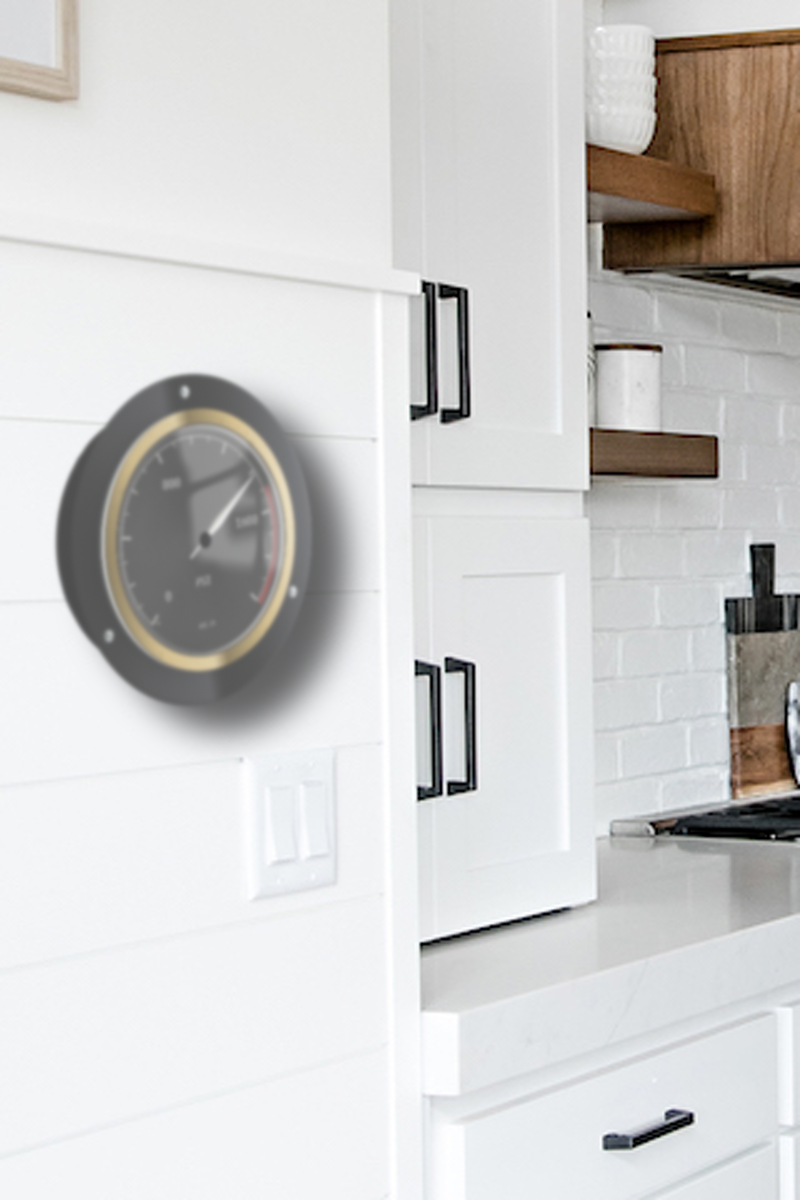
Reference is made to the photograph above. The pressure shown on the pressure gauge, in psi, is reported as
1400 psi
